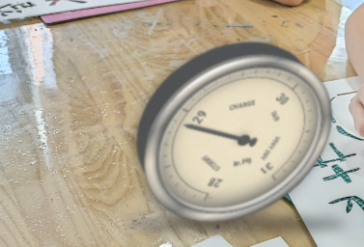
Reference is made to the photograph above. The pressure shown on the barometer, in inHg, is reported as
28.9 inHg
